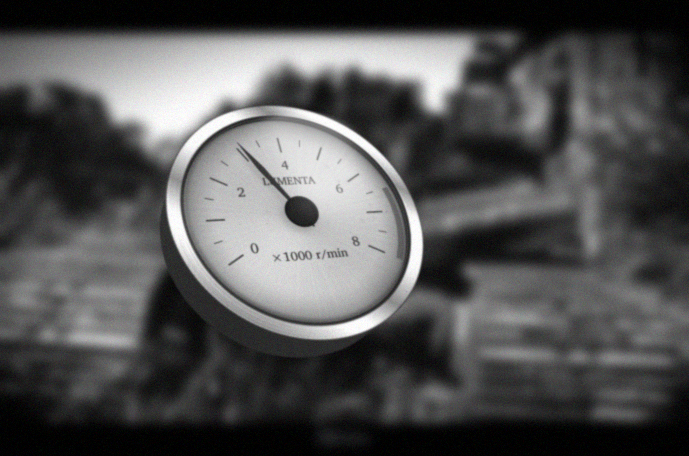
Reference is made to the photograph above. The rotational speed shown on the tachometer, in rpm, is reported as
3000 rpm
